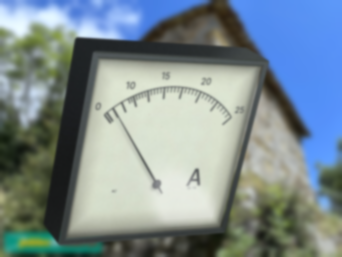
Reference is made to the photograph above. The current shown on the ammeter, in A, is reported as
5 A
